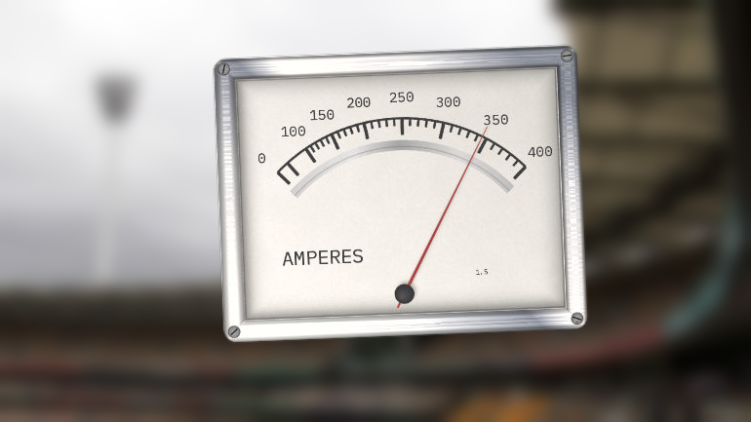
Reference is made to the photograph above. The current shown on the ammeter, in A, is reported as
345 A
